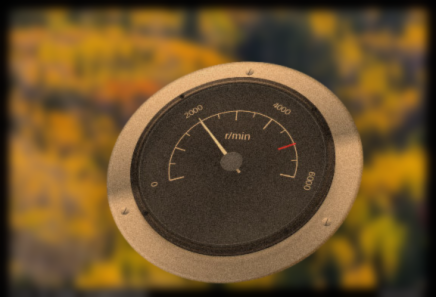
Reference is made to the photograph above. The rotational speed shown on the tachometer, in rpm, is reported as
2000 rpm
